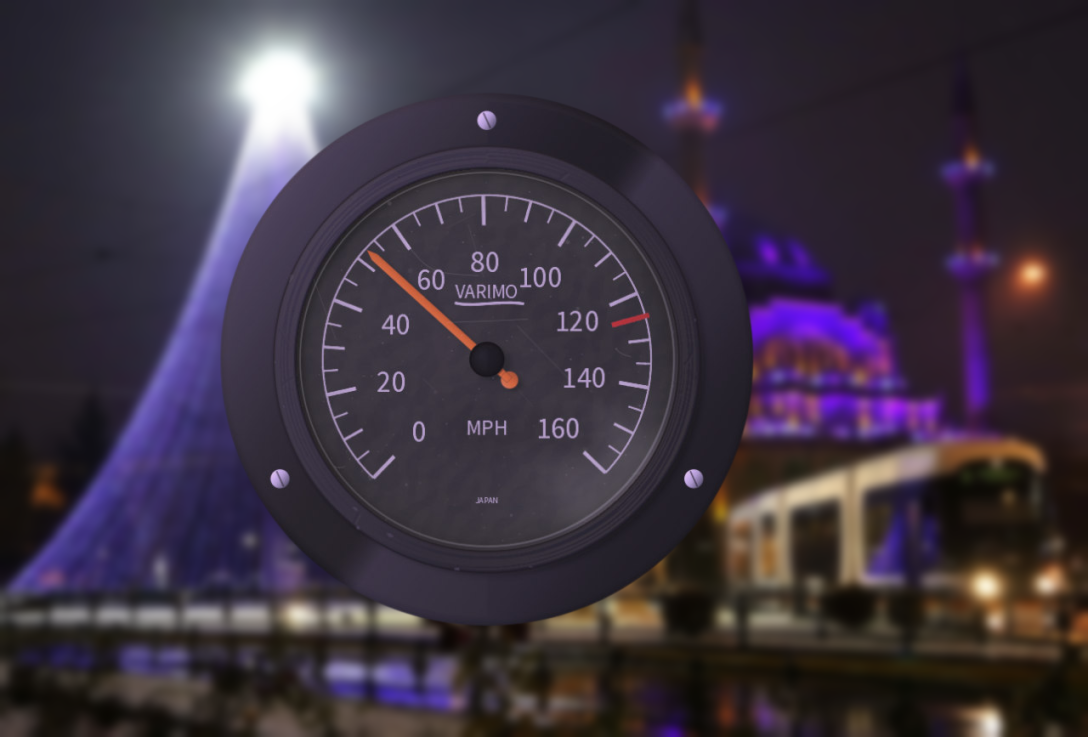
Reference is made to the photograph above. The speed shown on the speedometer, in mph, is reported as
52.5 mph
